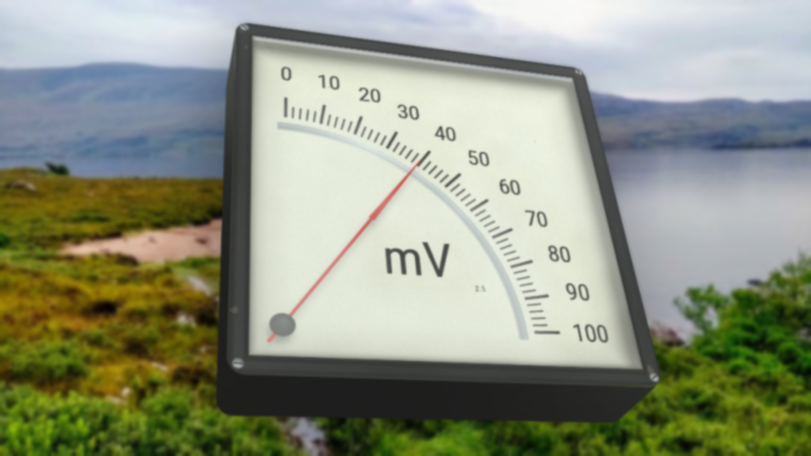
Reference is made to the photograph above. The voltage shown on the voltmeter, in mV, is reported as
40 mV
